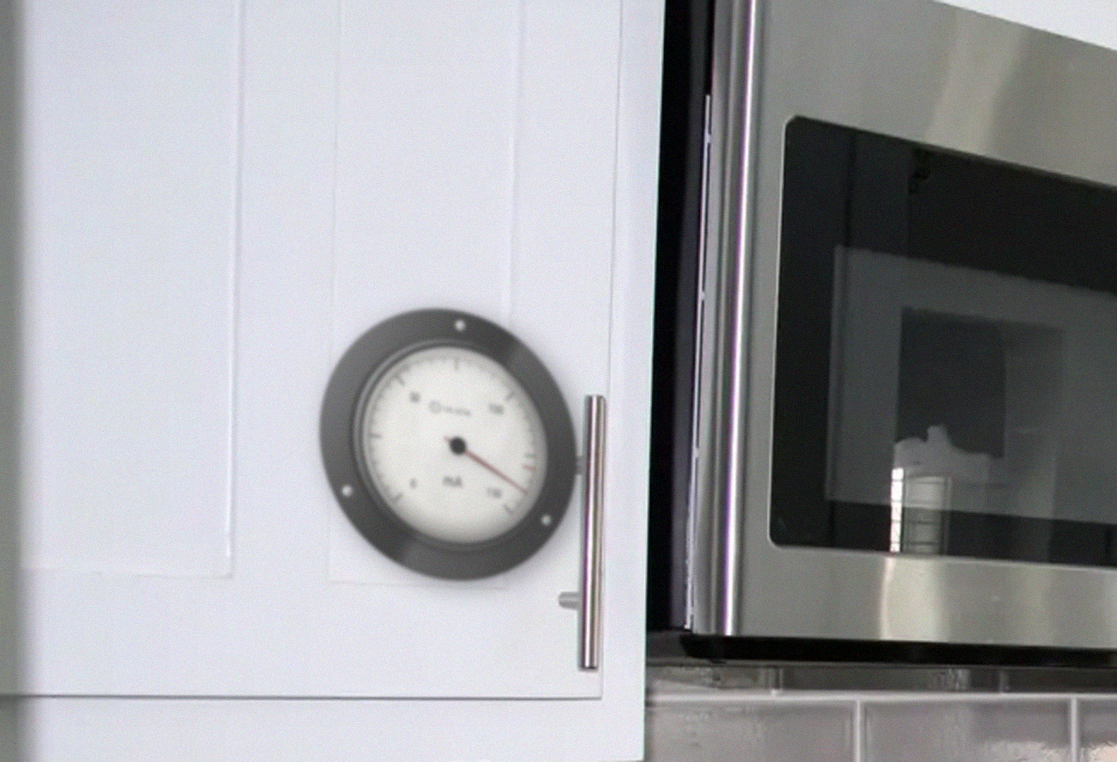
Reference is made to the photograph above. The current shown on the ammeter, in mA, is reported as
140 mA
